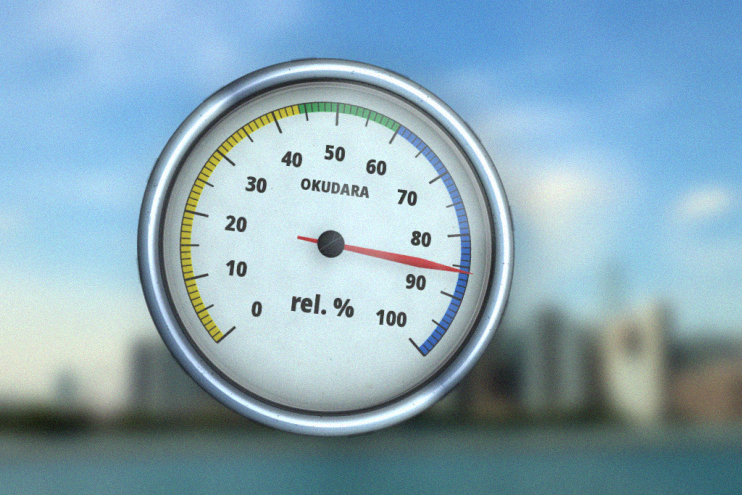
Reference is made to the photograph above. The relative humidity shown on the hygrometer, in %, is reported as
86 %
